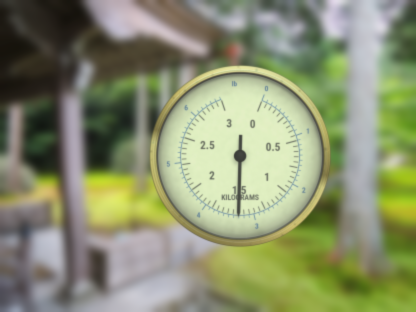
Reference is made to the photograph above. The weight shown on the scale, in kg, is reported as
1.5 kg
